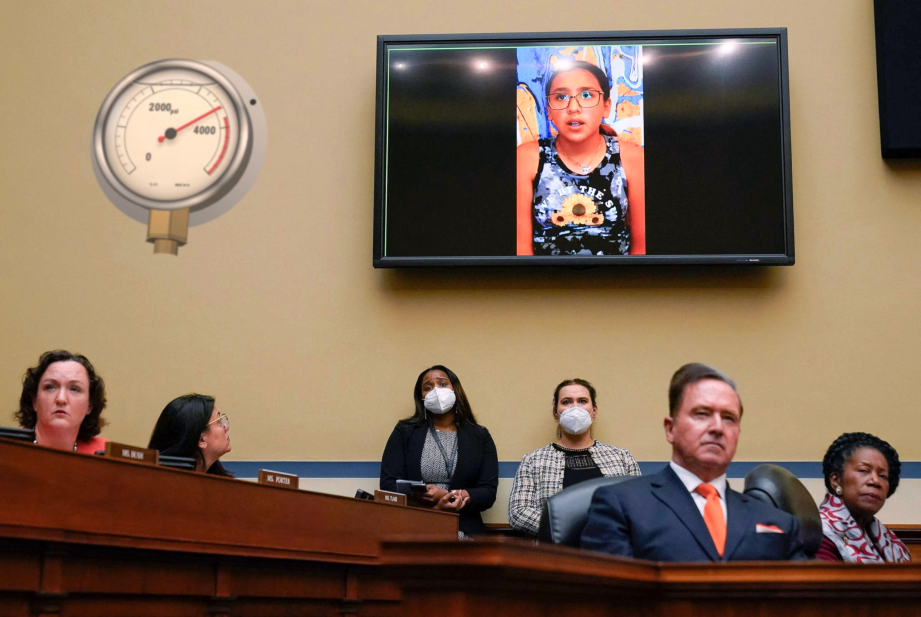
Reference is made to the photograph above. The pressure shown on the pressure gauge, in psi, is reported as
3600 psi
